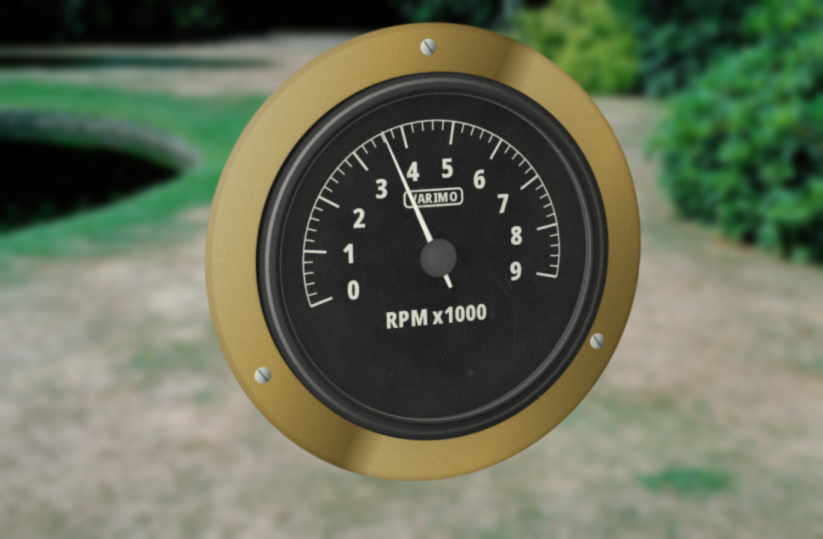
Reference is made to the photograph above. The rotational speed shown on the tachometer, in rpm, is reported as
3600 rpm
